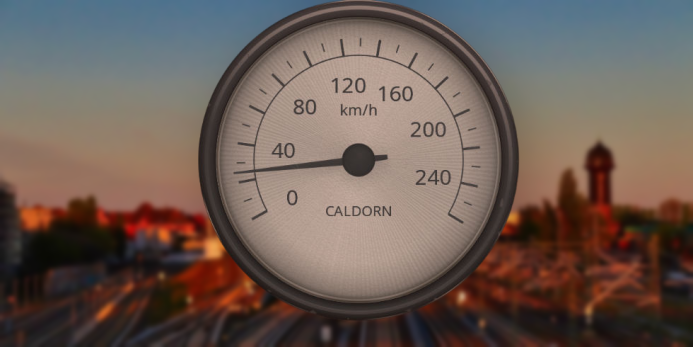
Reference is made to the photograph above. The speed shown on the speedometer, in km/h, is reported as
25 km/h
